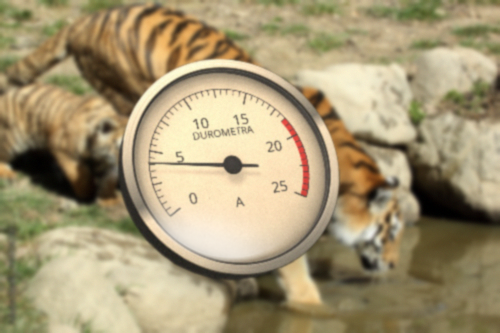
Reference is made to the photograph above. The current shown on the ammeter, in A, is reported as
4 A
